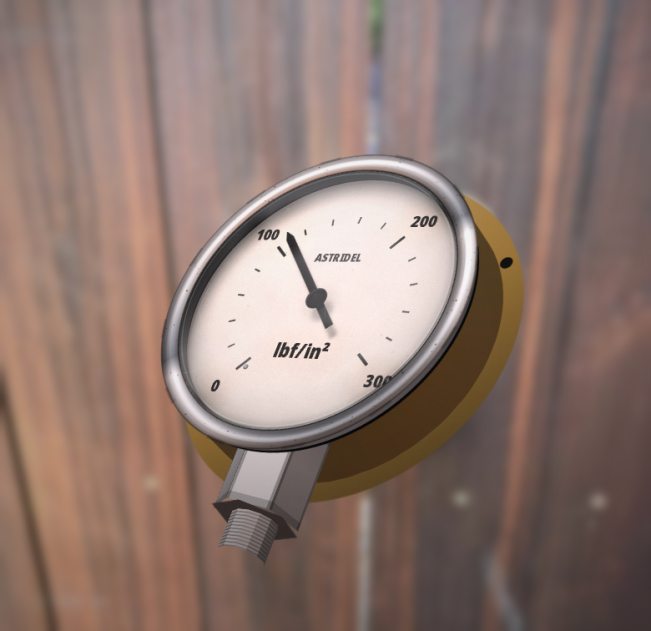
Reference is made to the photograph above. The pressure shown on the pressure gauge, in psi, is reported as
110 psi
